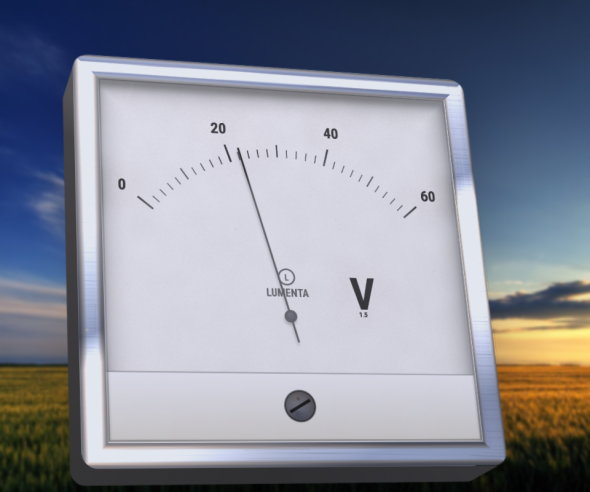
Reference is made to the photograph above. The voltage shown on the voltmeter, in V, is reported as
22 V
